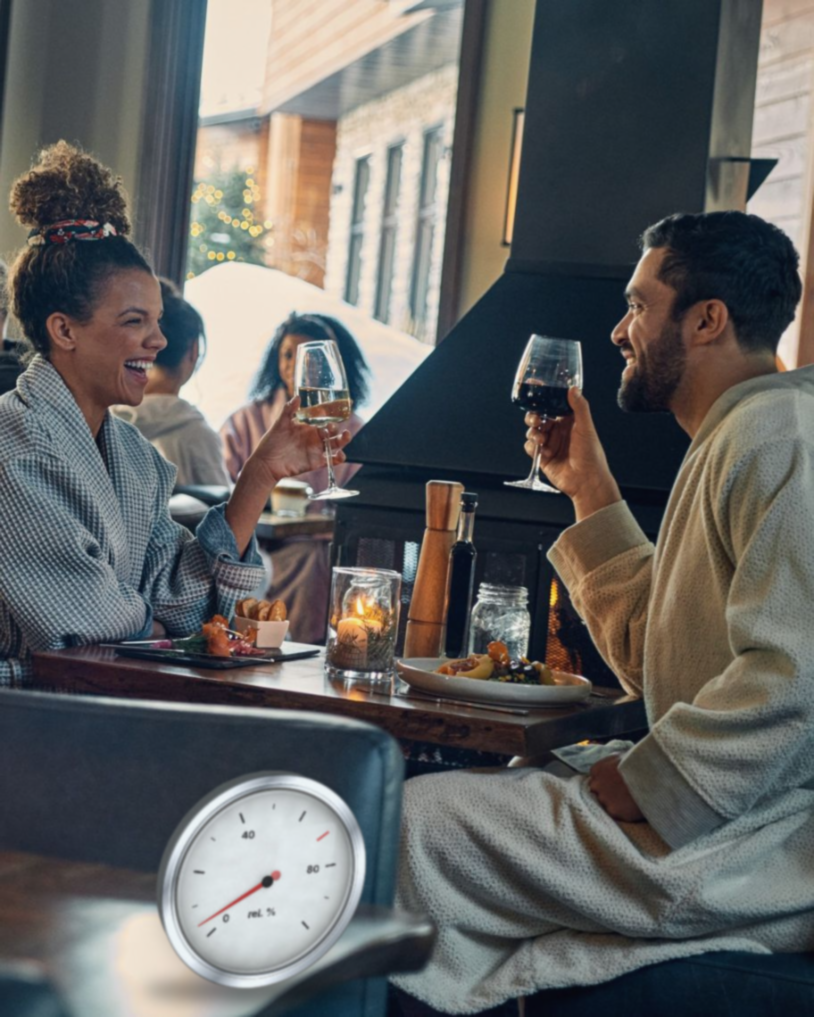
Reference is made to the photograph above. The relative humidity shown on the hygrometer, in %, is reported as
5 %
